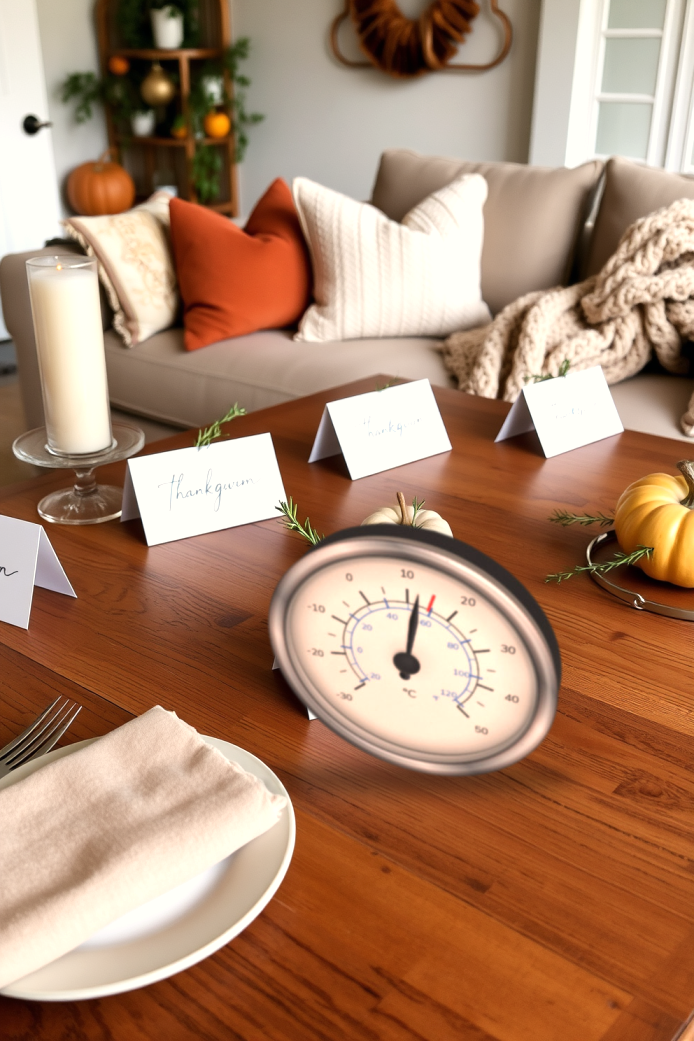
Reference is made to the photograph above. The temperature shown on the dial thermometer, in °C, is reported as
12.5 °C
